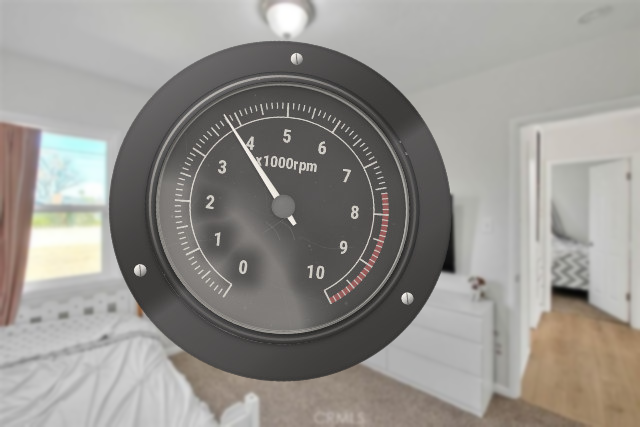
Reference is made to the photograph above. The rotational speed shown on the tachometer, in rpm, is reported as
3800 rpm
